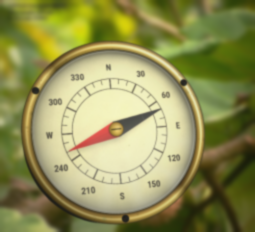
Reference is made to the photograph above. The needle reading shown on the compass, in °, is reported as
250 °
